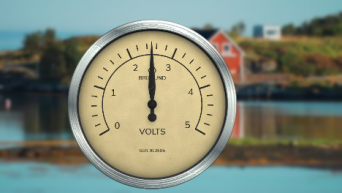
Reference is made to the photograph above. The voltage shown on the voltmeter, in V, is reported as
2.5 V
